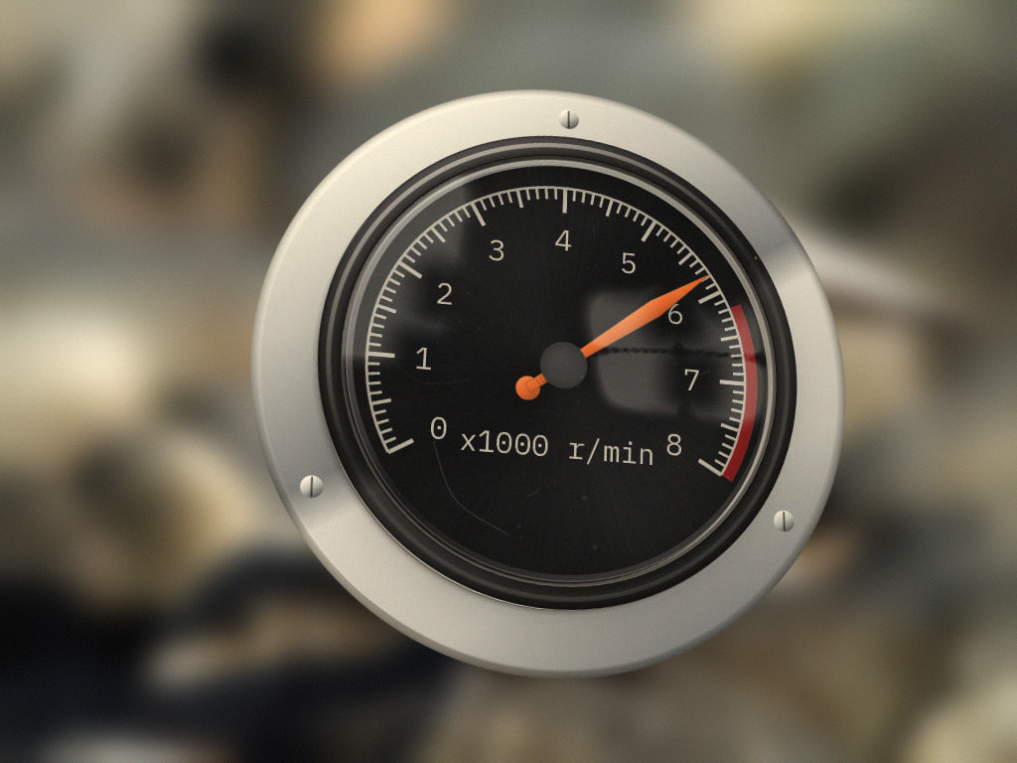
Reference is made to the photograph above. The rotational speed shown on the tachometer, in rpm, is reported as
5800 rpm
